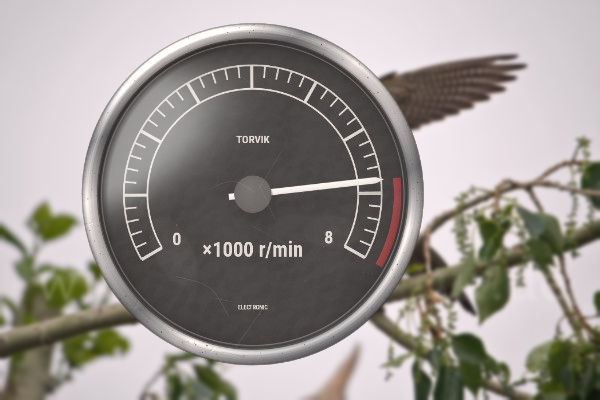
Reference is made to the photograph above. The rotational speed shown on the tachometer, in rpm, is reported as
6800 rpm
